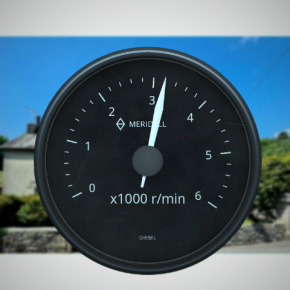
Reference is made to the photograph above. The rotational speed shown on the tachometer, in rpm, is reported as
3200 rpm
